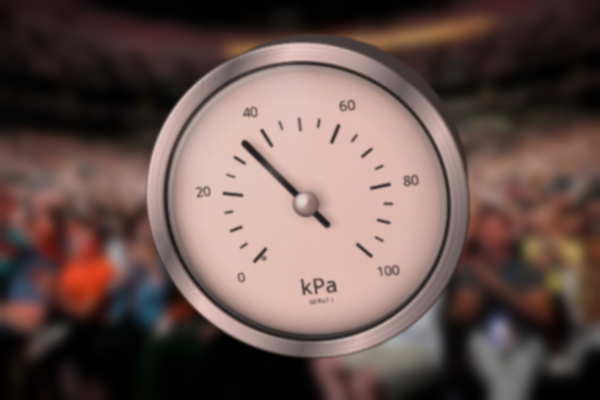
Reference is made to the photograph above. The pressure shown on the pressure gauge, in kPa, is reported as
35 kPa
